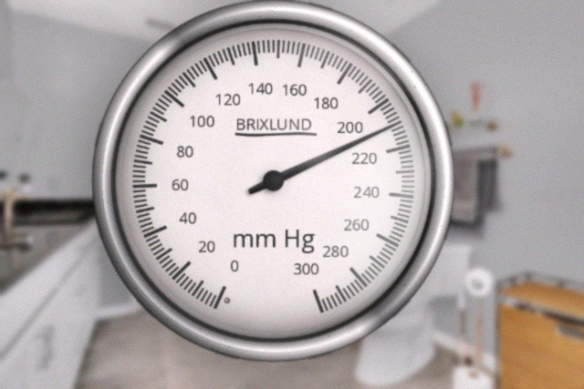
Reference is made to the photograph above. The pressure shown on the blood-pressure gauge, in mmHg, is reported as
210 mmHg
